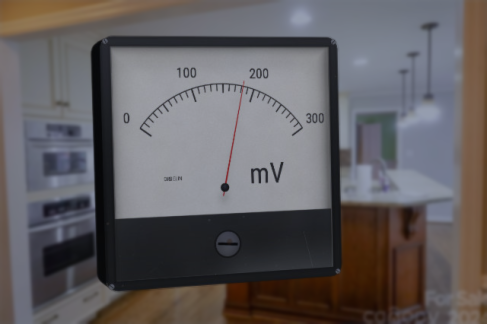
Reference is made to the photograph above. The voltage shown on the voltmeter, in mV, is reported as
180 mV
